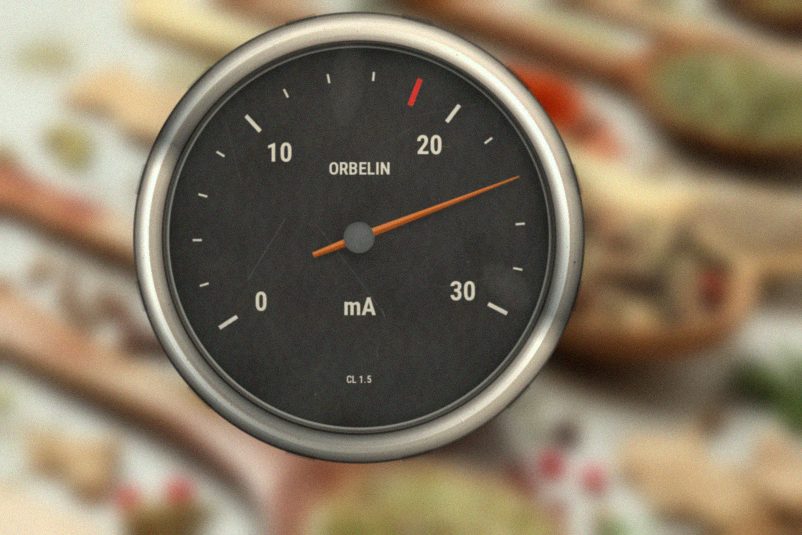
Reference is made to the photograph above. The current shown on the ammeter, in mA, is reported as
24 mA
